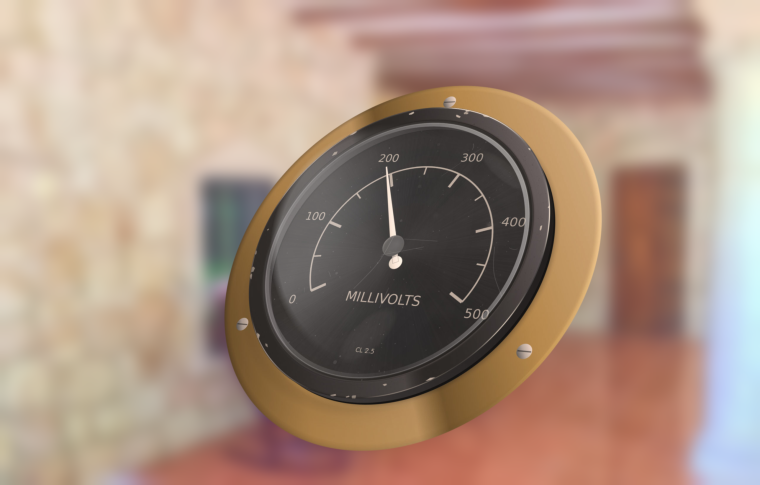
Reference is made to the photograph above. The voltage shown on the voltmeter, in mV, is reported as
200 mV
